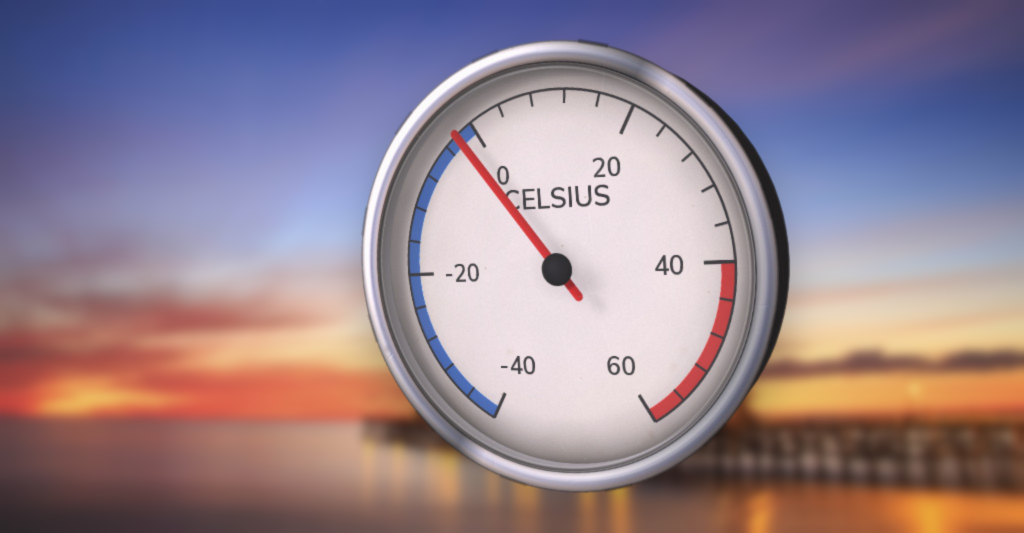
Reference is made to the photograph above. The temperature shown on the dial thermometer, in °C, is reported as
-2 °C
